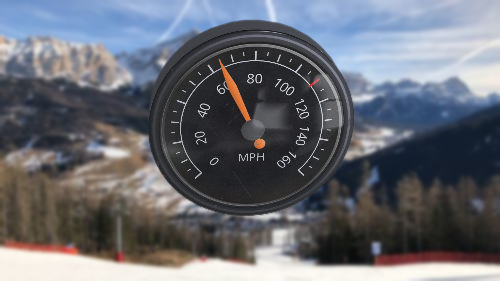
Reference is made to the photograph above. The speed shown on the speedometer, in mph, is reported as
65 mph
